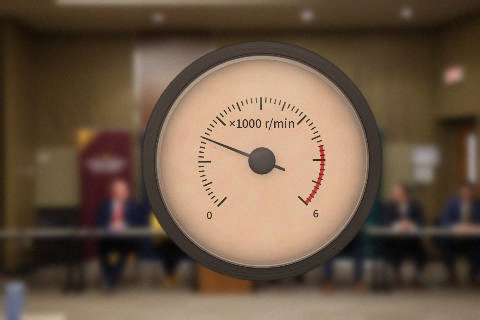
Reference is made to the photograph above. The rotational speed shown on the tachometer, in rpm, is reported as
1500 rpm
